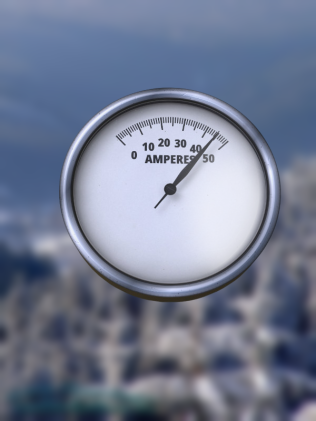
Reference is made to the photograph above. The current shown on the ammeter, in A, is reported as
45 A
